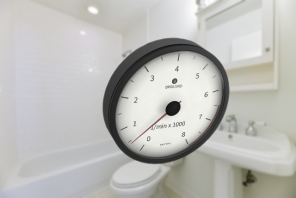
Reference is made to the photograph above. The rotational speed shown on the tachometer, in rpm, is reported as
500 rpm
